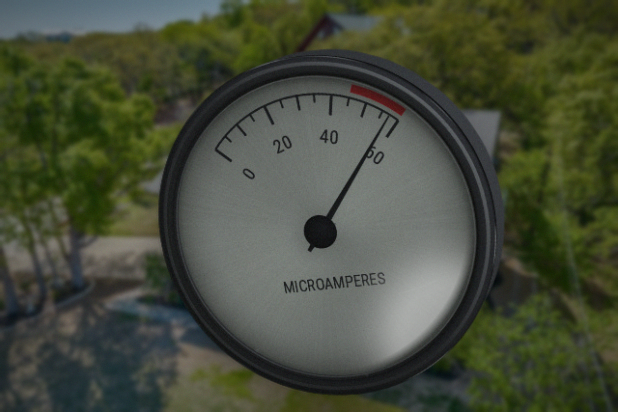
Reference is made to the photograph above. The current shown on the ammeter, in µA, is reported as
57.5 µA
